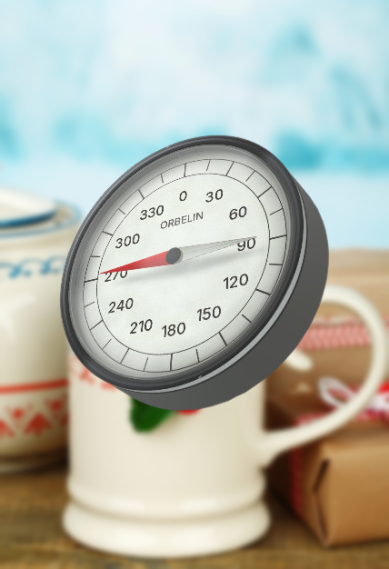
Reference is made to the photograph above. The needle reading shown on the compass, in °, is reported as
270 °
